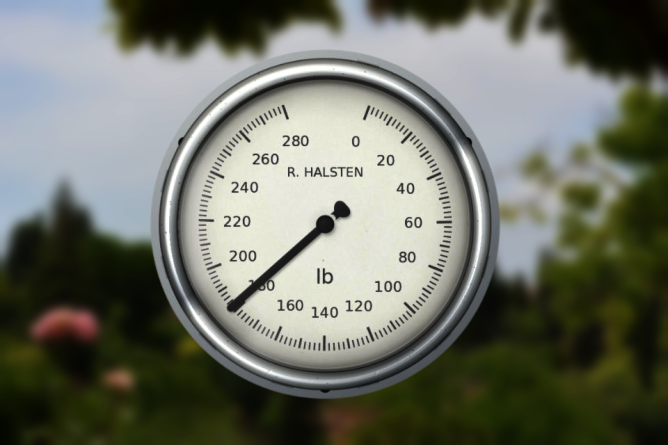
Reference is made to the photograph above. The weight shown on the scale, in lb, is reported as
182 lb
